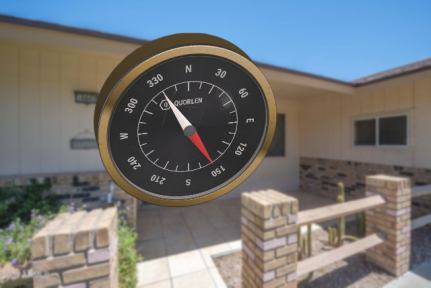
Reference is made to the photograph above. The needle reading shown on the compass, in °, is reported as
150 °
